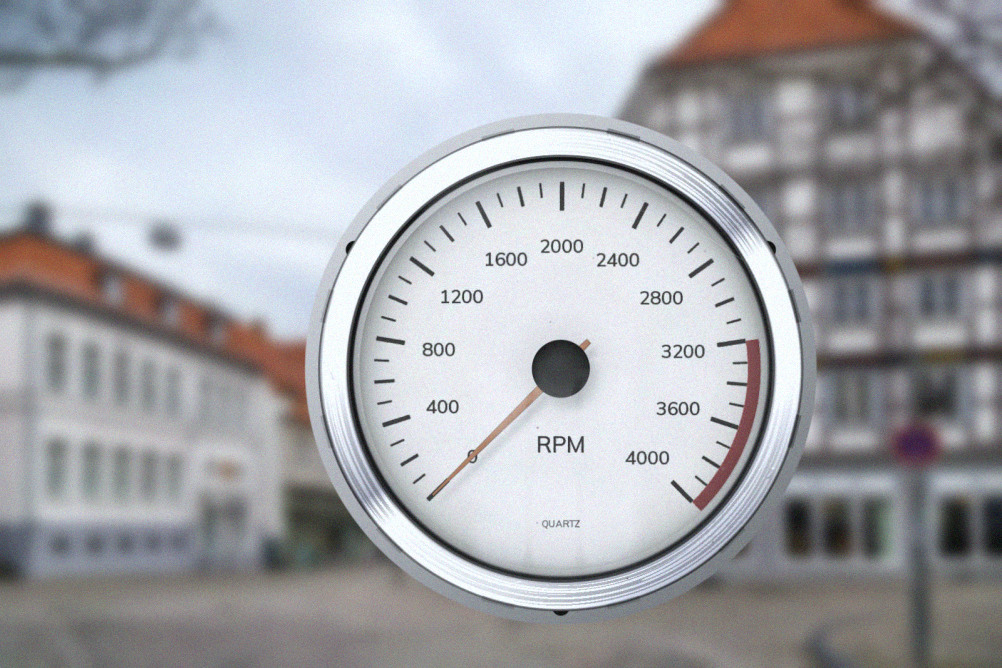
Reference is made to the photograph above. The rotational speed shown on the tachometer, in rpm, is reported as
0 rpm
